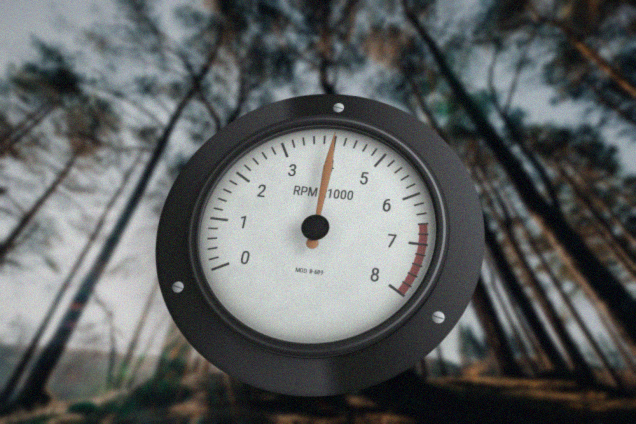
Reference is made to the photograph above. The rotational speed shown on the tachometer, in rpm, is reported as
4000 rpm
